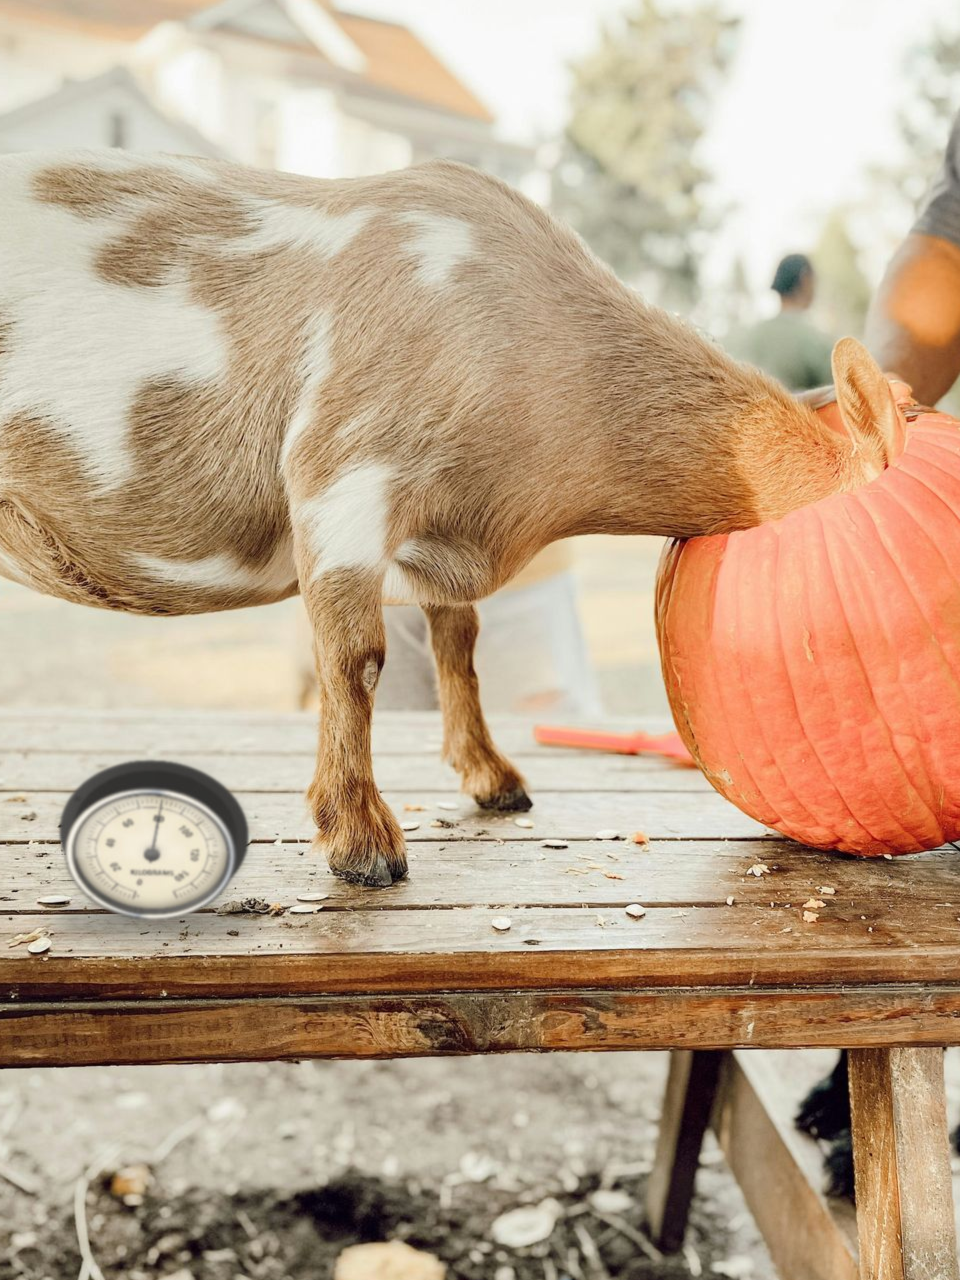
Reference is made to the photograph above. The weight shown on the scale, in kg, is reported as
80 kg
